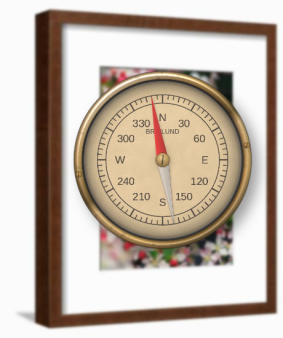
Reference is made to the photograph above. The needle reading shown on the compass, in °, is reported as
350 °
